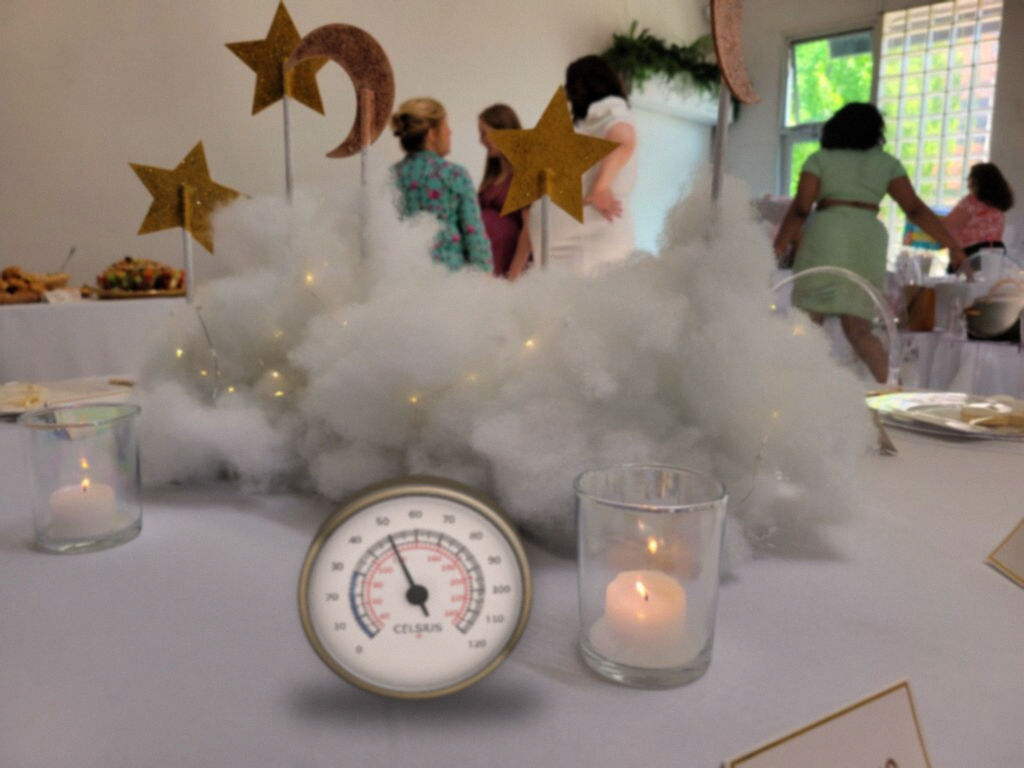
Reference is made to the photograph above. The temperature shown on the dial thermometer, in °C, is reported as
50 °C
